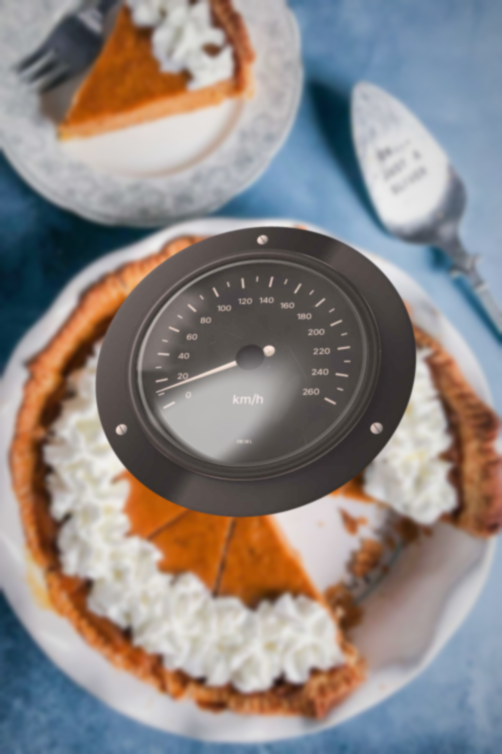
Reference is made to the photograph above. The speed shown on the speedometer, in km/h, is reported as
10 km/h
